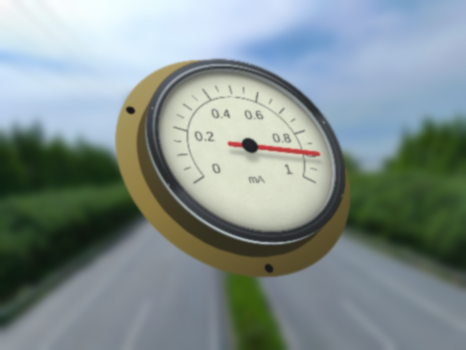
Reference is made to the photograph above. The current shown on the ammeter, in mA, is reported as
0.9 mA
